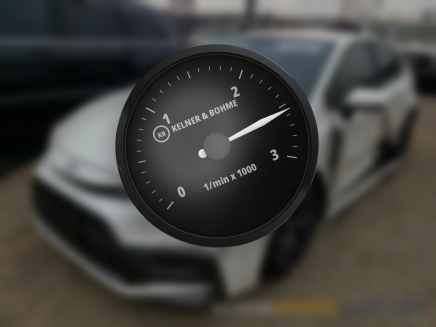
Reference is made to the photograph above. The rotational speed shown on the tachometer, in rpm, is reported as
2550 rpm
